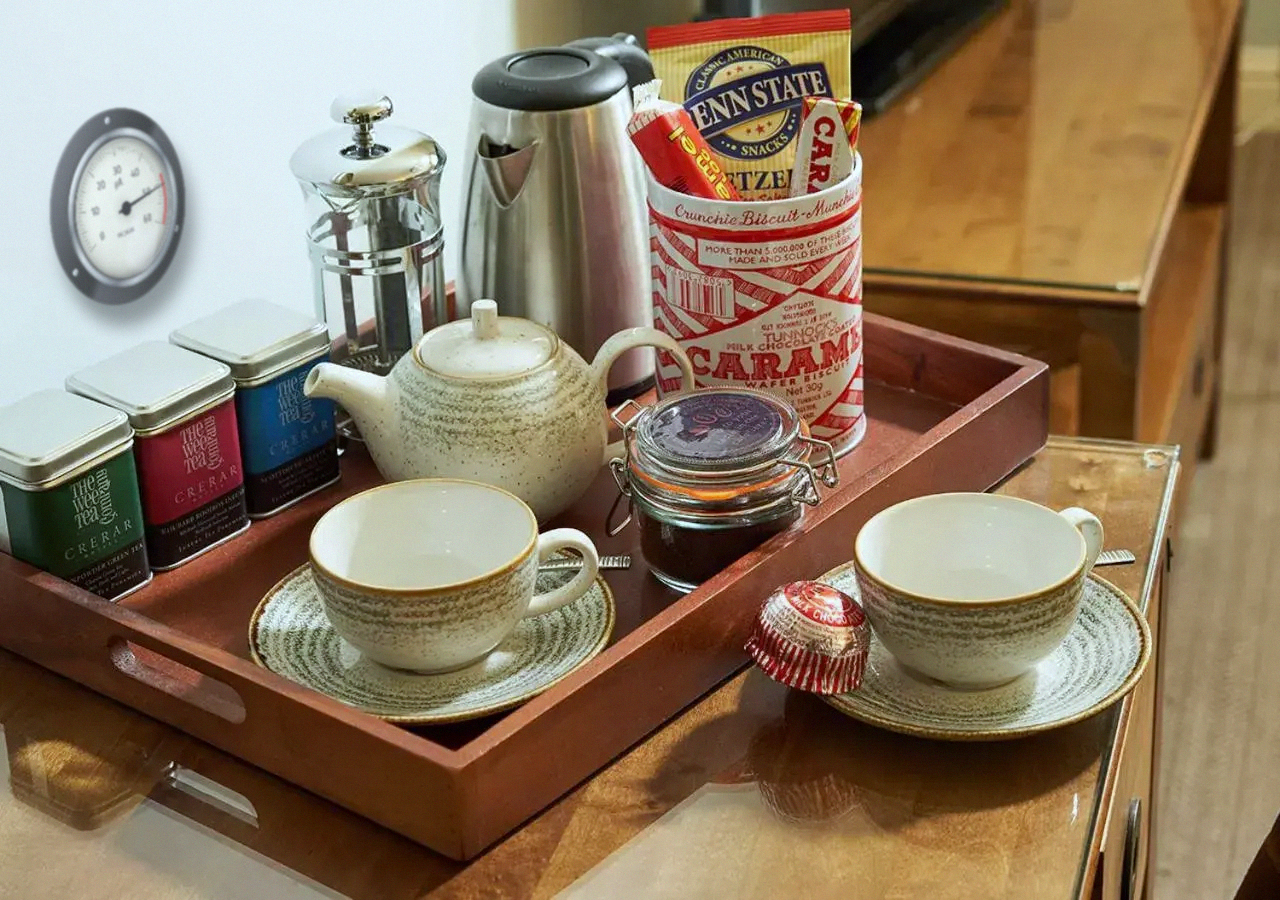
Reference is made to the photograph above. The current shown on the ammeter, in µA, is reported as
50 µA
